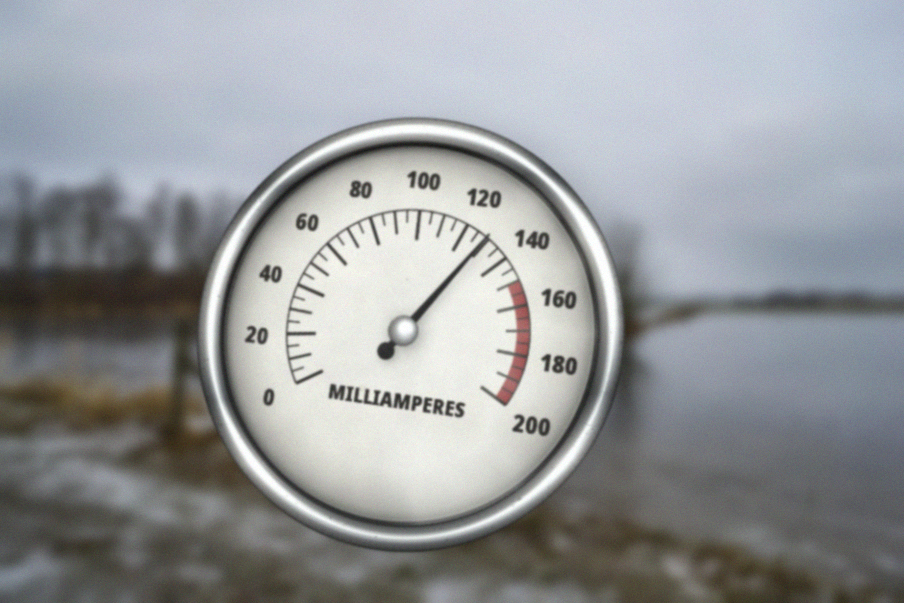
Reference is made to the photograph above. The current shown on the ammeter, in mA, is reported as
130 mA
